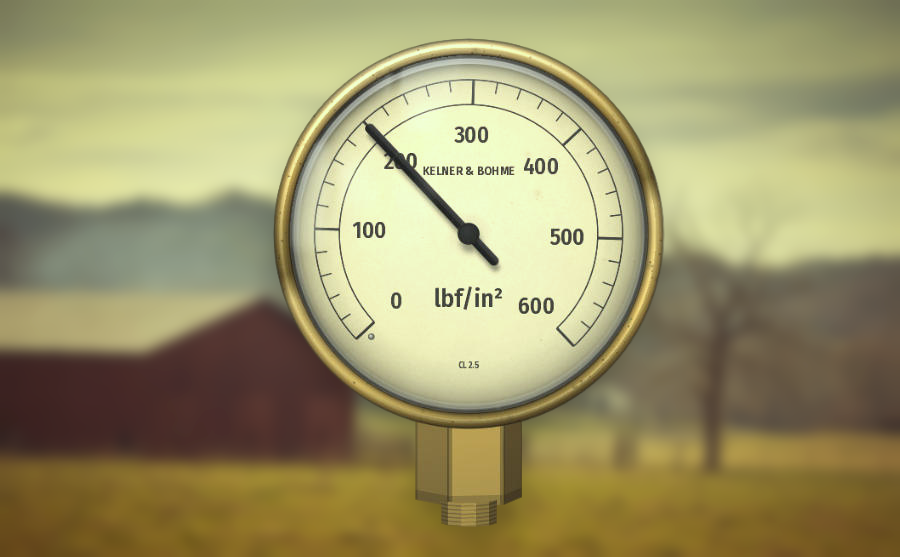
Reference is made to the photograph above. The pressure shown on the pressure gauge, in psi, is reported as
200 psi
